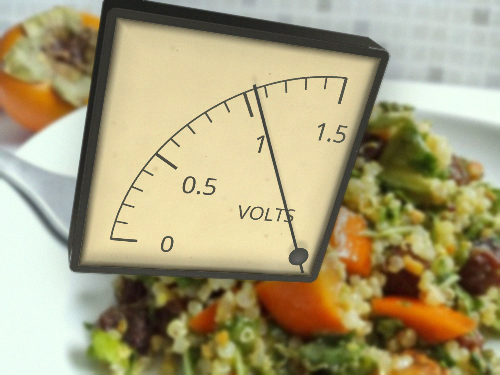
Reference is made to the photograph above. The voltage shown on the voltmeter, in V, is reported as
1.05 V
